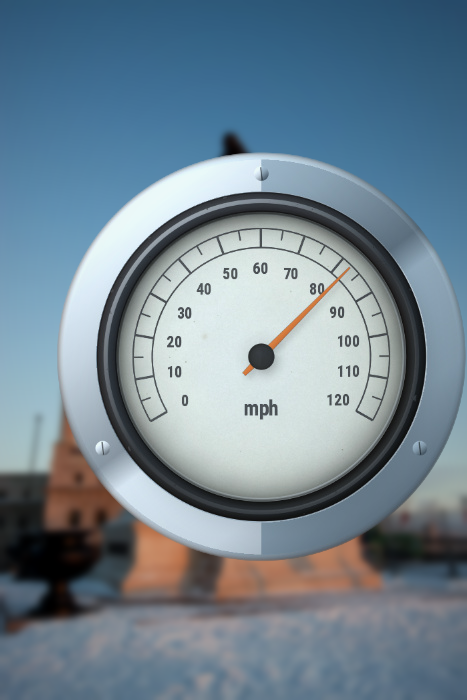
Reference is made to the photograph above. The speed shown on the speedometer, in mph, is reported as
82.5 mph
